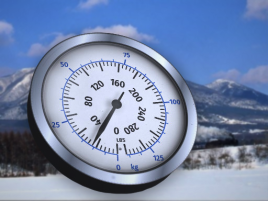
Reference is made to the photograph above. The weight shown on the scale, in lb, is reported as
24 lb
